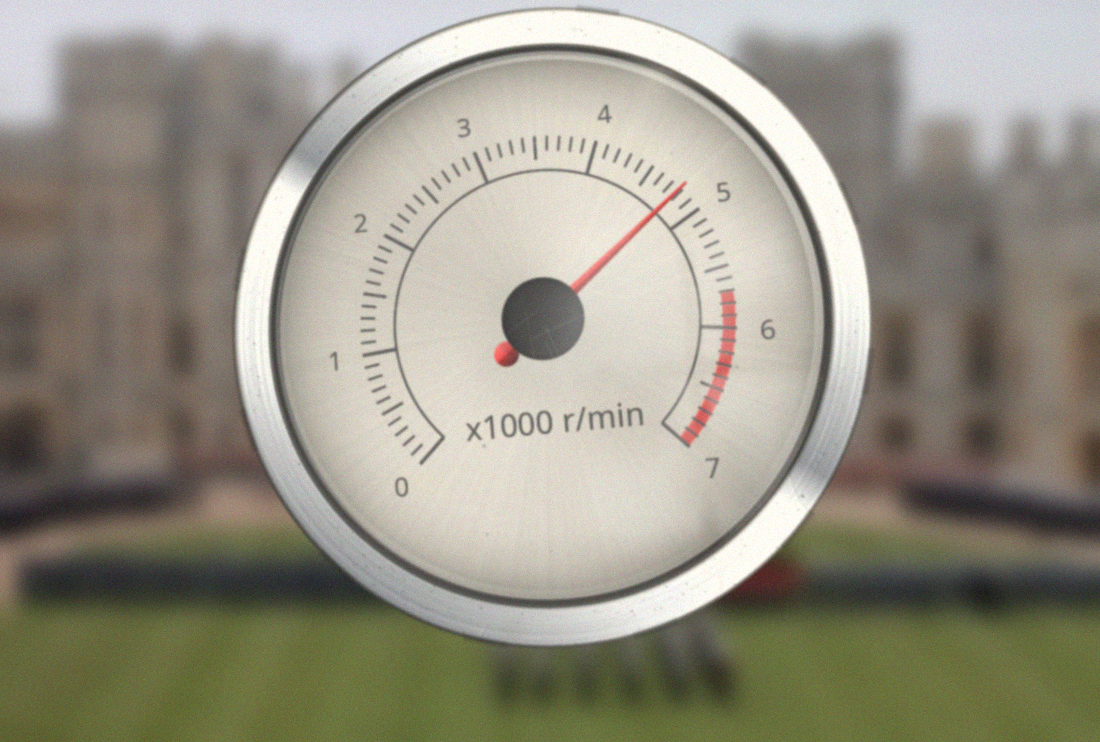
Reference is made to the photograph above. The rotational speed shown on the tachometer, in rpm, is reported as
4800 rpm
